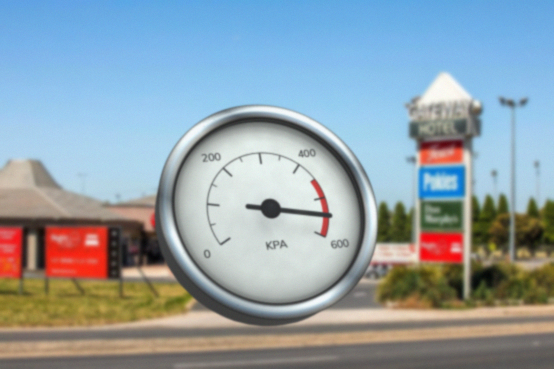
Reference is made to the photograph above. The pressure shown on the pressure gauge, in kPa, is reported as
550 kPa
